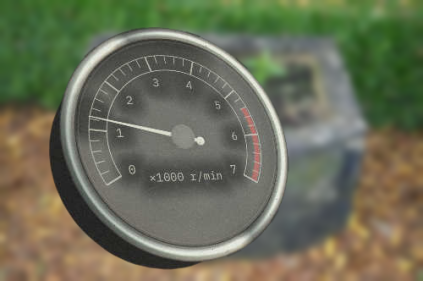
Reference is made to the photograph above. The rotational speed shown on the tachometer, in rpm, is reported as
1200 rpm
